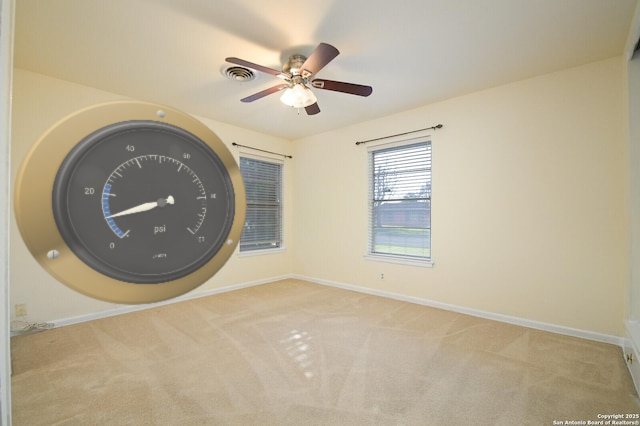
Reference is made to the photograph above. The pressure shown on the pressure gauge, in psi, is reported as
10 psi
